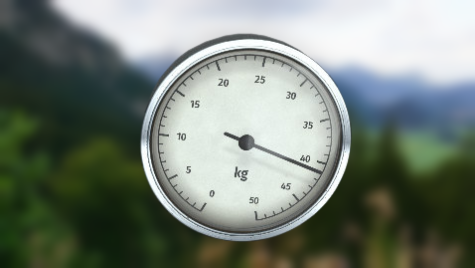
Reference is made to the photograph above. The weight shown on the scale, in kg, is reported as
41 kg
